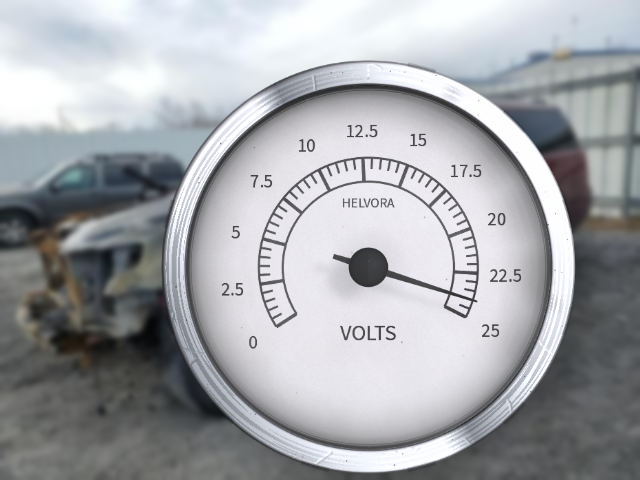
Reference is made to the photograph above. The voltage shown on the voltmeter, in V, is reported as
24 V
